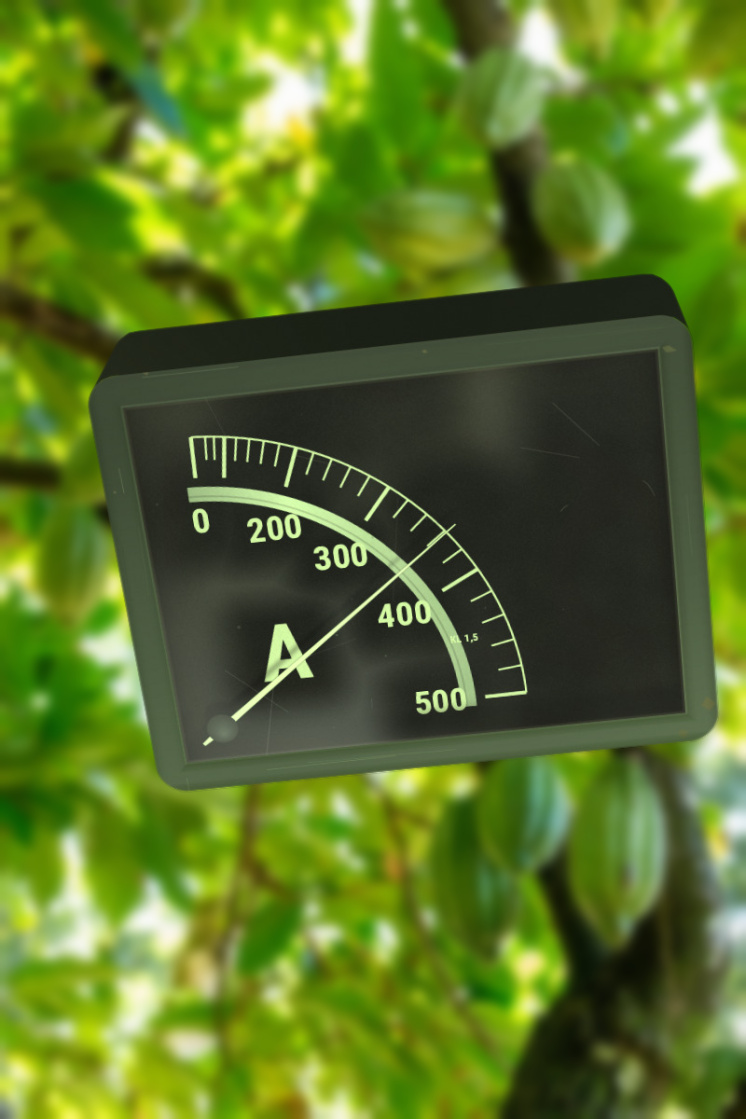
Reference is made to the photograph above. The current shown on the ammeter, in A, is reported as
360 A
